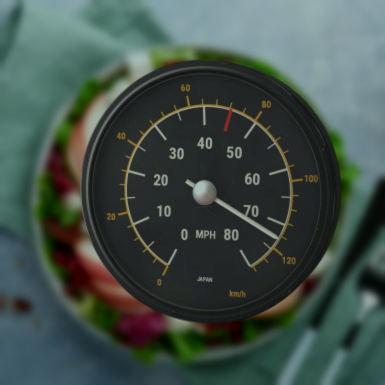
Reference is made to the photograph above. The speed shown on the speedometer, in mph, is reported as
72.5 mph
